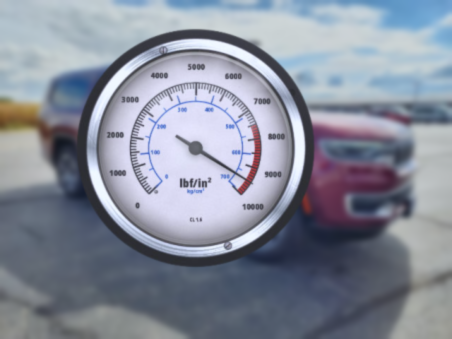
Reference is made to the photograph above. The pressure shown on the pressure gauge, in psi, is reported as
9500 psi
